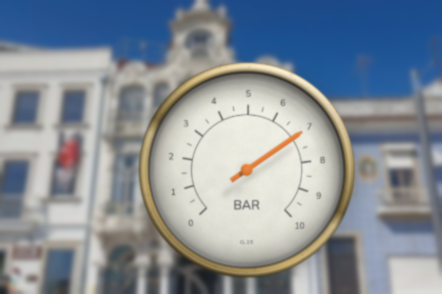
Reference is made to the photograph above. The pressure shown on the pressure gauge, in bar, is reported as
7 bar
